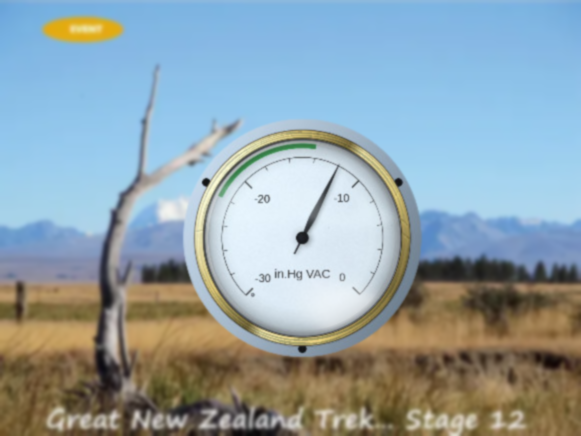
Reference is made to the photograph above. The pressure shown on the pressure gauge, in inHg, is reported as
-12 inHg
